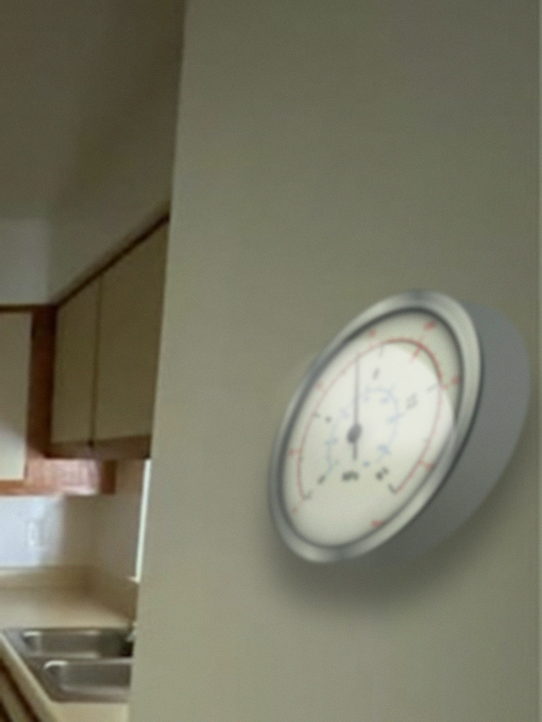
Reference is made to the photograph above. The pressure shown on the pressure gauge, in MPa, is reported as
7 MPa
